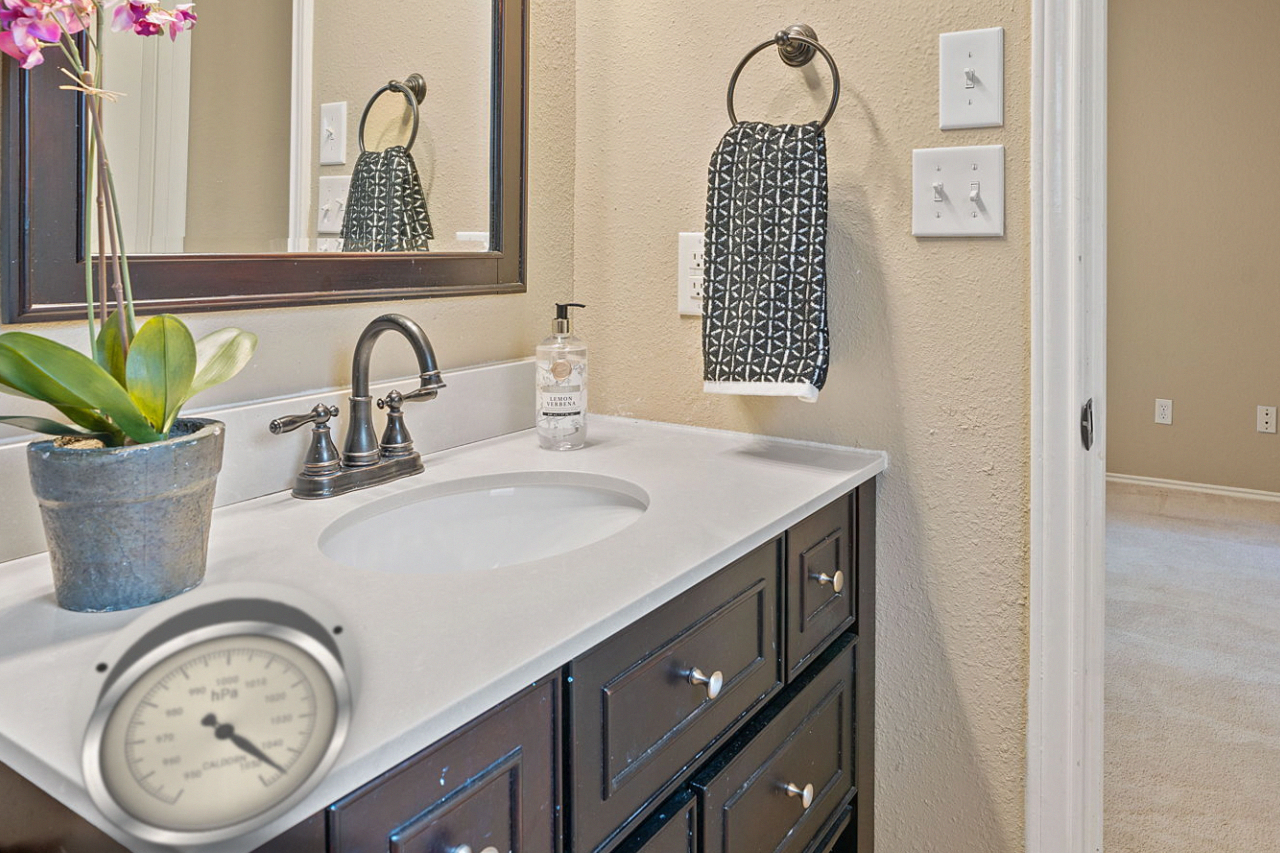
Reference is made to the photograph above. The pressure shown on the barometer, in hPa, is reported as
1045 hPa
